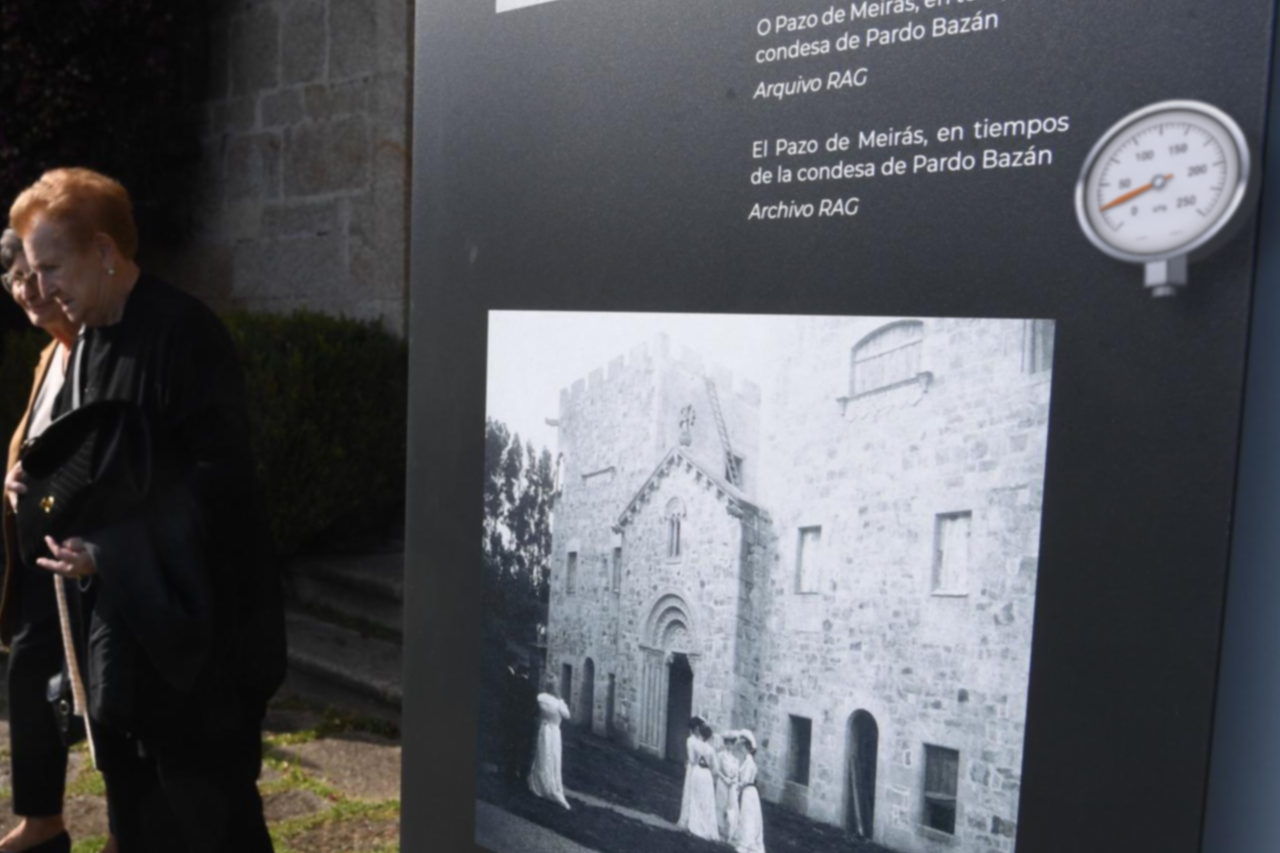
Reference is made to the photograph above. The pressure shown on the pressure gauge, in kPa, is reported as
25 kPa
